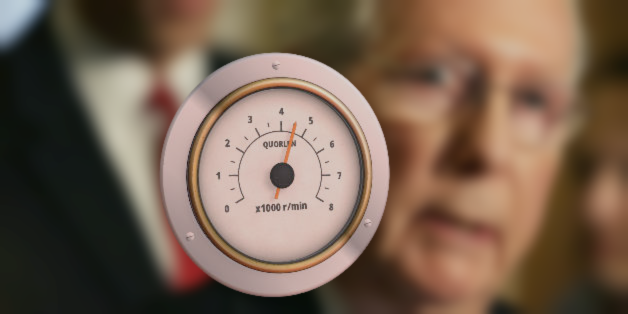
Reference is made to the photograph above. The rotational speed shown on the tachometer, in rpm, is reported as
4500 rpm
